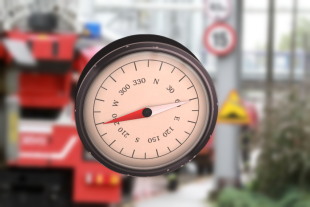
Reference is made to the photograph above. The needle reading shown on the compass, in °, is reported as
240 °
